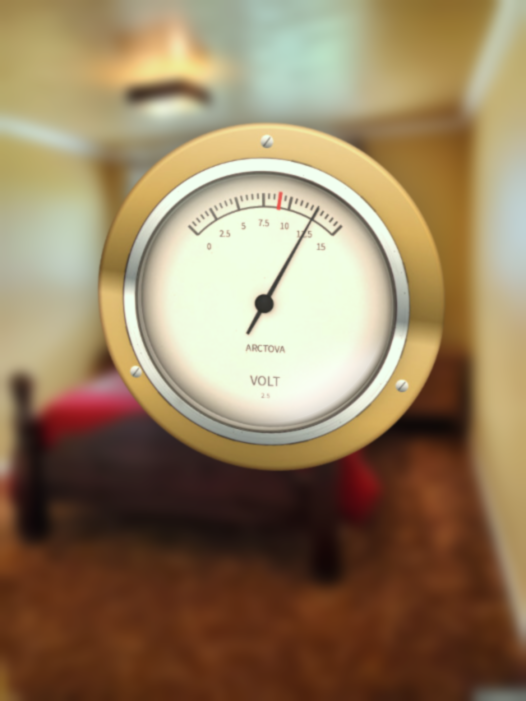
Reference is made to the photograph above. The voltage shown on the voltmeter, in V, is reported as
12.5 V
